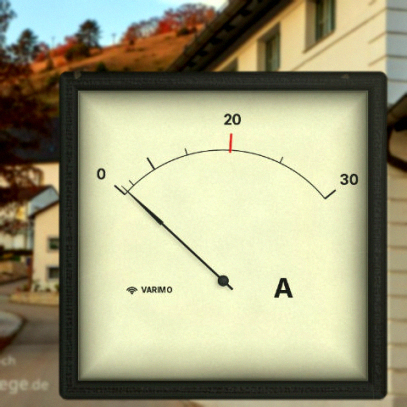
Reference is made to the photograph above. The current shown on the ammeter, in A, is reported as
2.5 A
